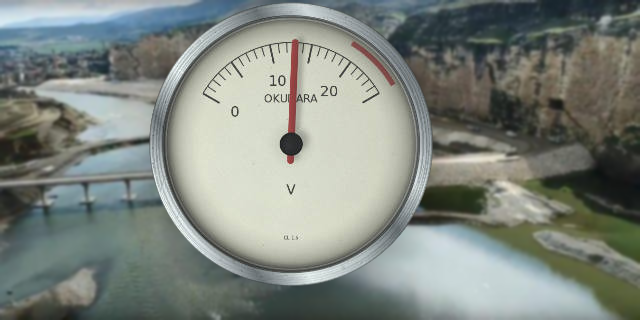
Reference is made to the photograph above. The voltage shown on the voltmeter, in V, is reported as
13 V
